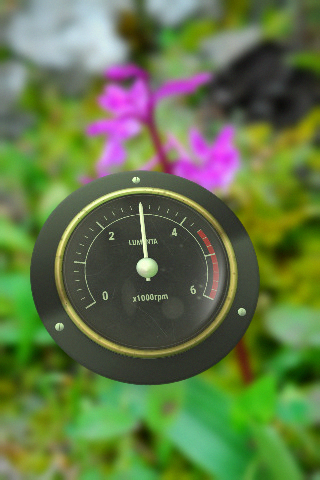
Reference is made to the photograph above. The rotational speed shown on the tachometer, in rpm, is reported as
3000 rpm
